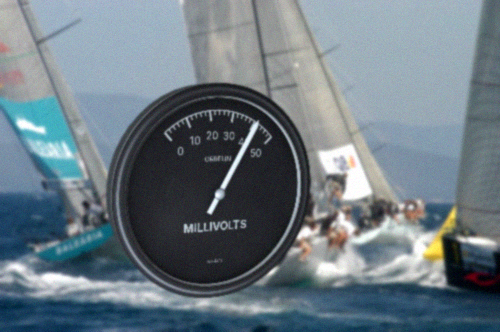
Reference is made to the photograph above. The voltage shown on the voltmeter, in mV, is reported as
40 mV
